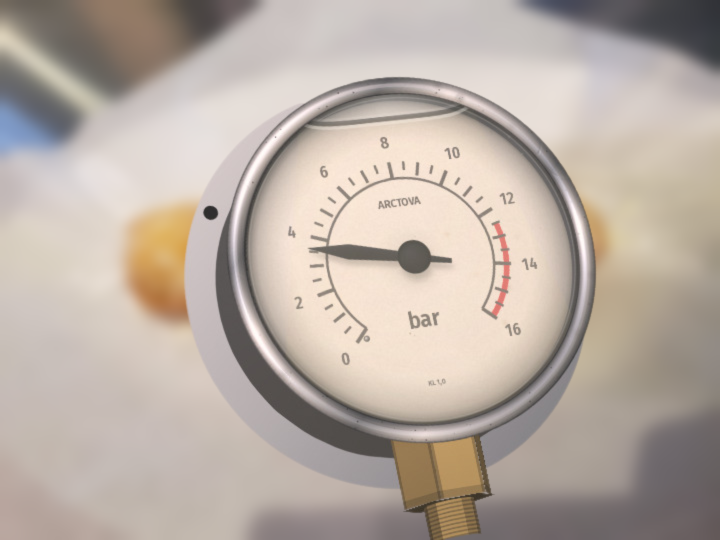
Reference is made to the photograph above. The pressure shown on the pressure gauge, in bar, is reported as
3.5 bar
